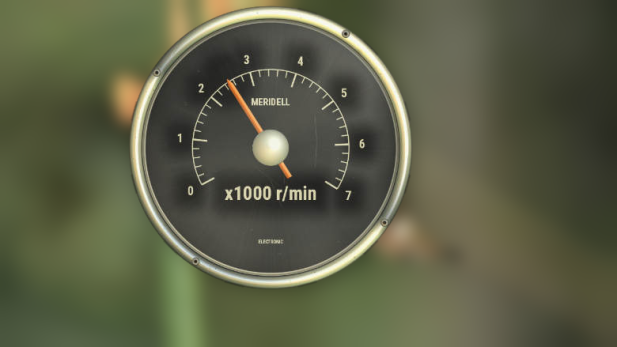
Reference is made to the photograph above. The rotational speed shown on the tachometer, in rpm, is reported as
2500 rpm
